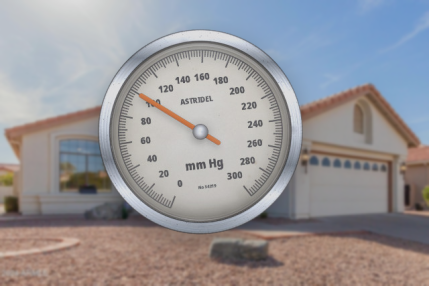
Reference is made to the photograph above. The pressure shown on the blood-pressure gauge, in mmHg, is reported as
100 mmHg
